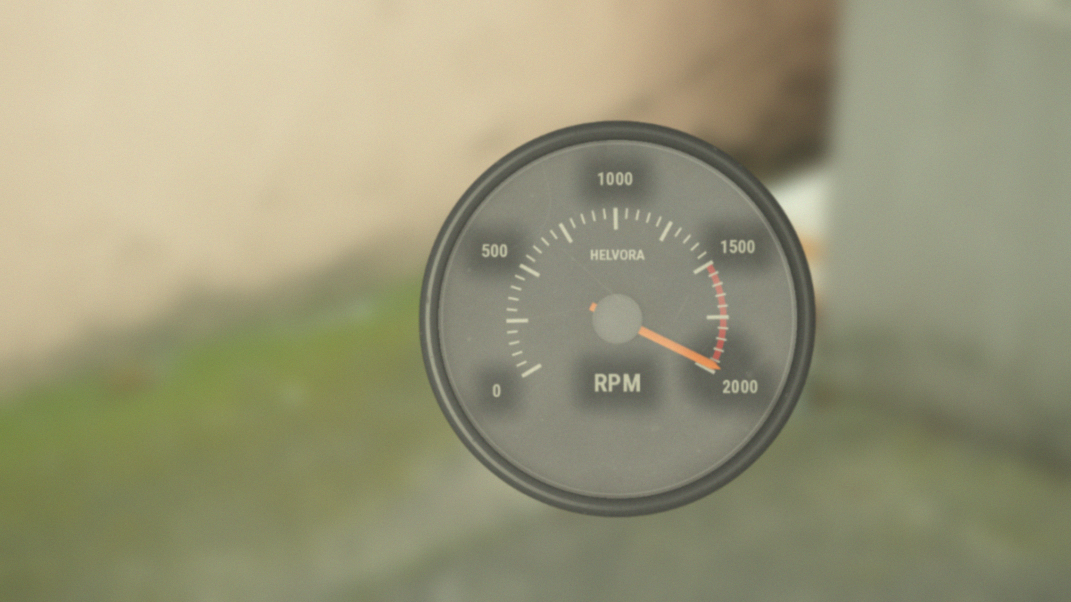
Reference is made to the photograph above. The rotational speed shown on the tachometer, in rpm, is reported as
1975 rpm
